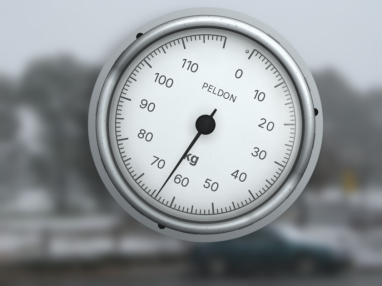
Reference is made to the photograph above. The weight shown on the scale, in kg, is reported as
64 kg
